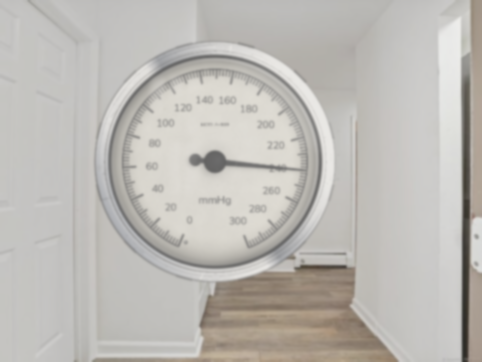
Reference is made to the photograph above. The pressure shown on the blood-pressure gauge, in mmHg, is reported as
240 mmHg
